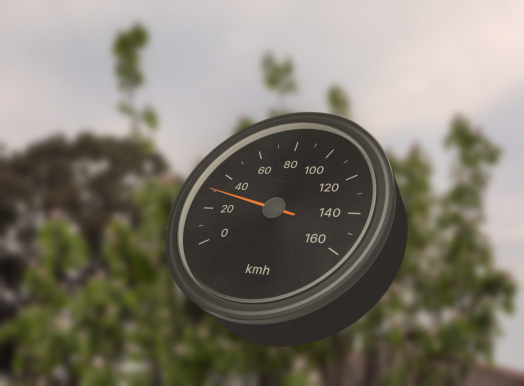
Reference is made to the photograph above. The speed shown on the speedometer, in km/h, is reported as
30 km/h
